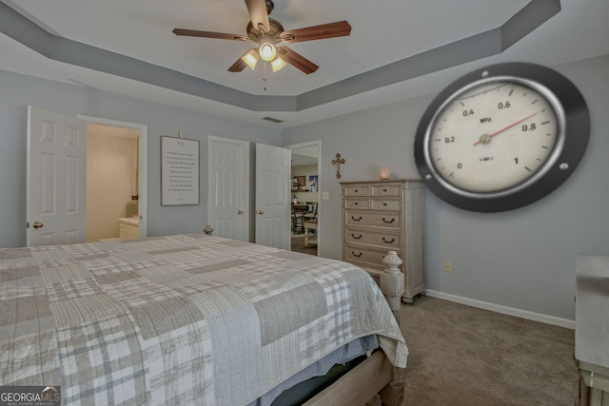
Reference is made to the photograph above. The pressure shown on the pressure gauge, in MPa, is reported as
0.75 MPa
